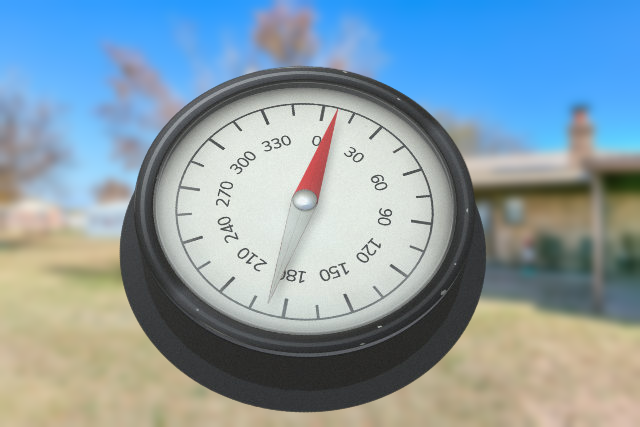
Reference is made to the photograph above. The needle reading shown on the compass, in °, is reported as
7.5 °
